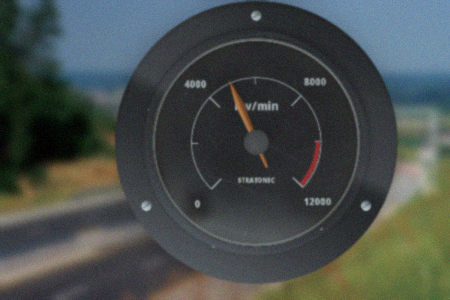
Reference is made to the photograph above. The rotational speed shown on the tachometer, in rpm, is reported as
5000 rpm
